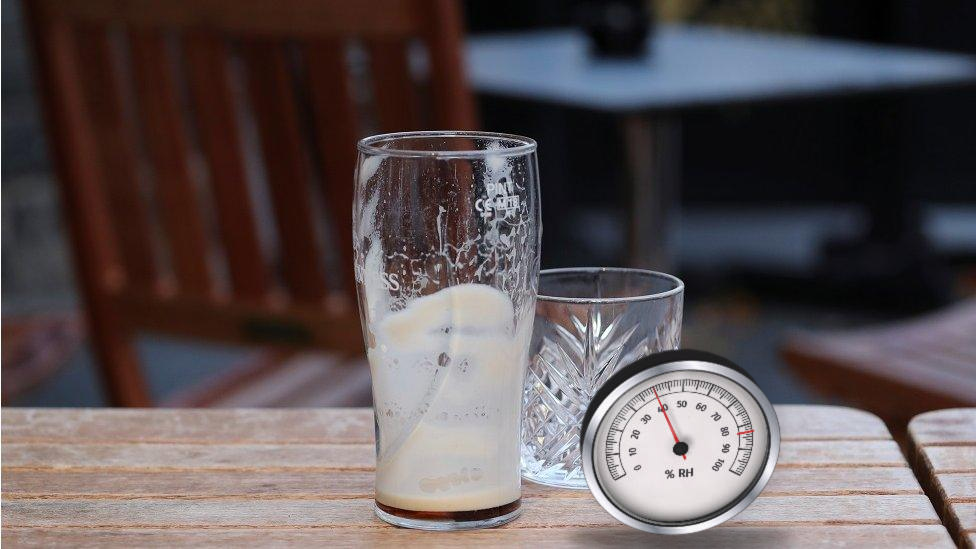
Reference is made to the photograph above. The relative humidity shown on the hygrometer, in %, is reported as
40 %
